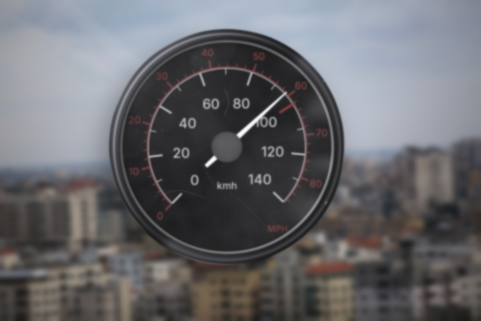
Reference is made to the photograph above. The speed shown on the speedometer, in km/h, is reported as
95 km/h
